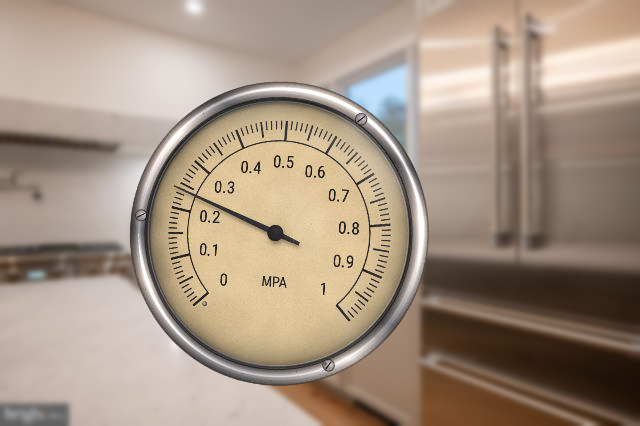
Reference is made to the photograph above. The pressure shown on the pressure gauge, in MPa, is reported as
0.24 MPa
